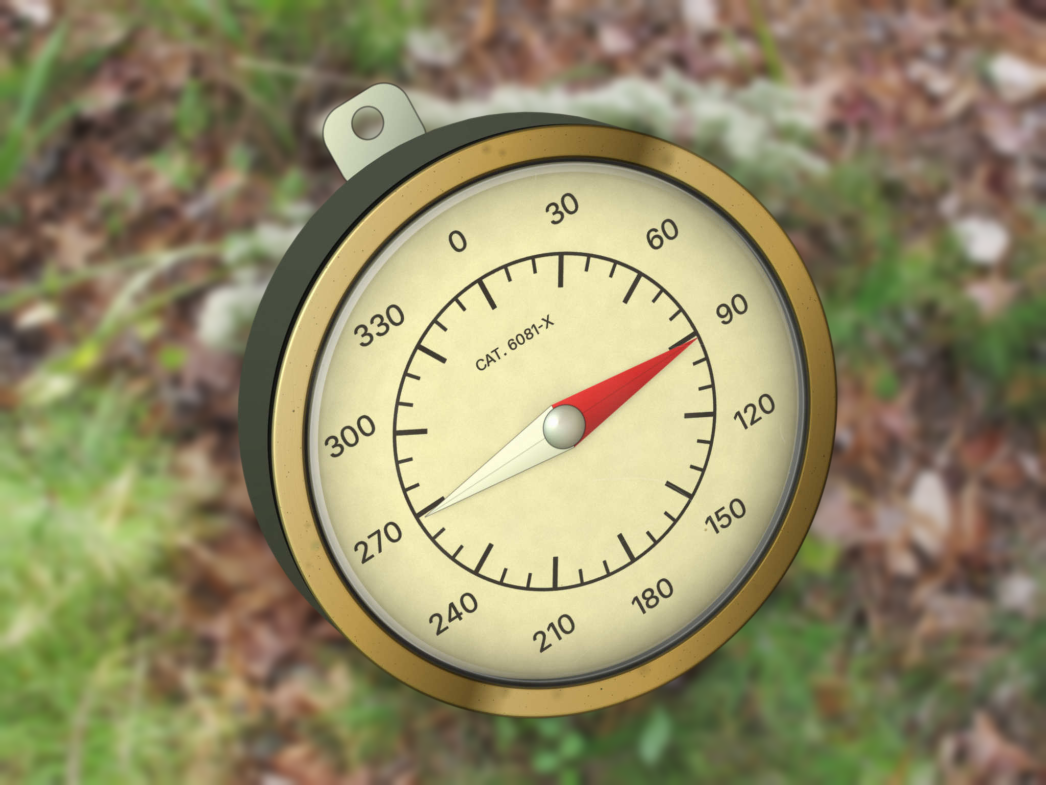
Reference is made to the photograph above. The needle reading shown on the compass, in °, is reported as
90 °
